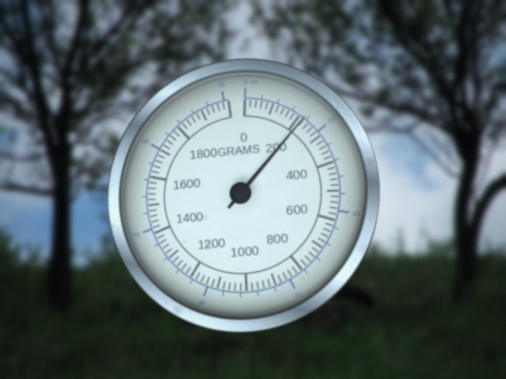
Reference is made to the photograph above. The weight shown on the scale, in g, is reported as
220 g
